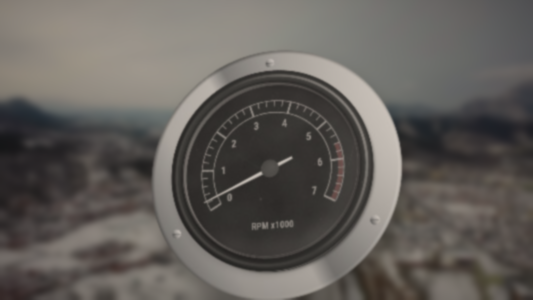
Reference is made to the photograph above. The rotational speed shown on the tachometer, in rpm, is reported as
200 rpm
